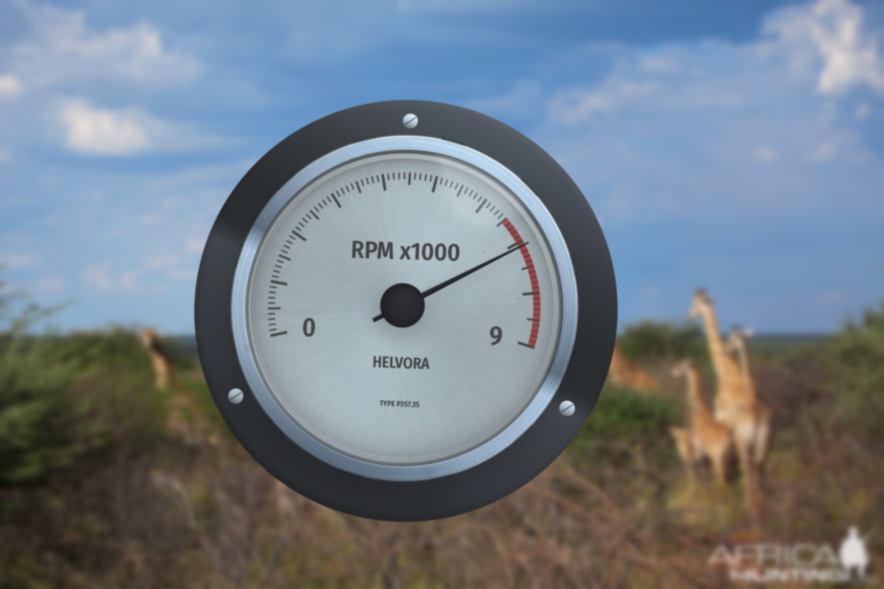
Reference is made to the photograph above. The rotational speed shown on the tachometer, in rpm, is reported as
7100 rpm
